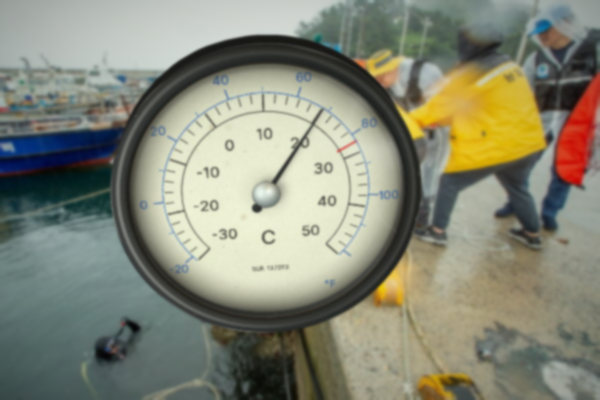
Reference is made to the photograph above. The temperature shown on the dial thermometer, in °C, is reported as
20 °C
